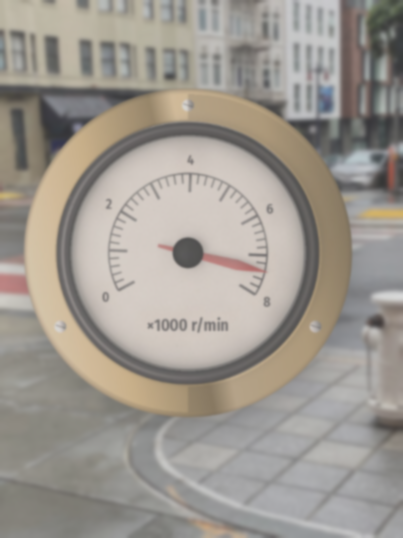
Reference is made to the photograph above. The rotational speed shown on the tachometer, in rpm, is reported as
7400 rpm
